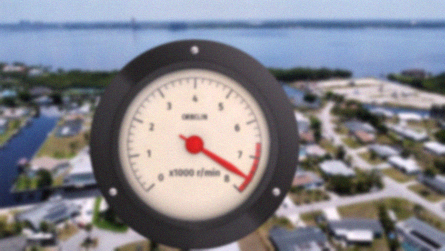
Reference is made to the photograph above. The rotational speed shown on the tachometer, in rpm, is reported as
7600 rpm
